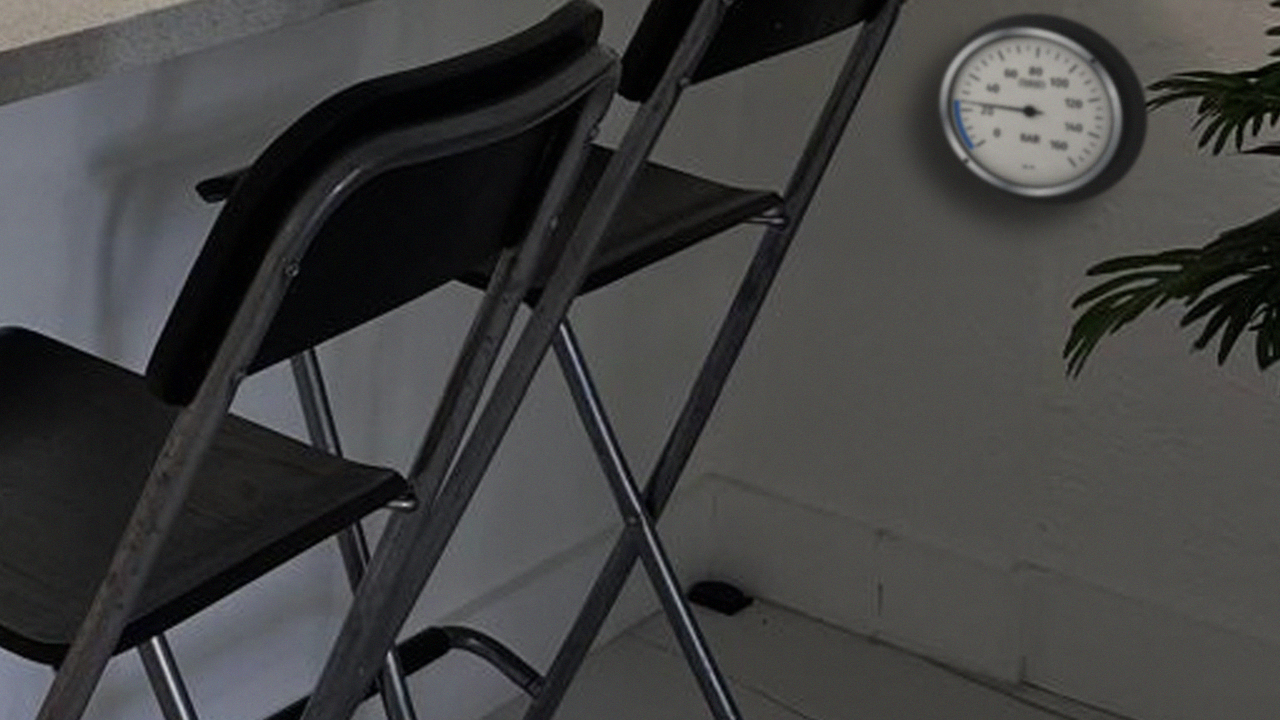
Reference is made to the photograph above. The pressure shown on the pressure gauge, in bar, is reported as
25 bar
